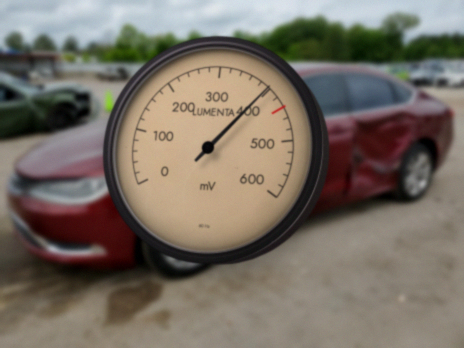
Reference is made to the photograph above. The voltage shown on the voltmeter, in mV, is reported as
400 mV
